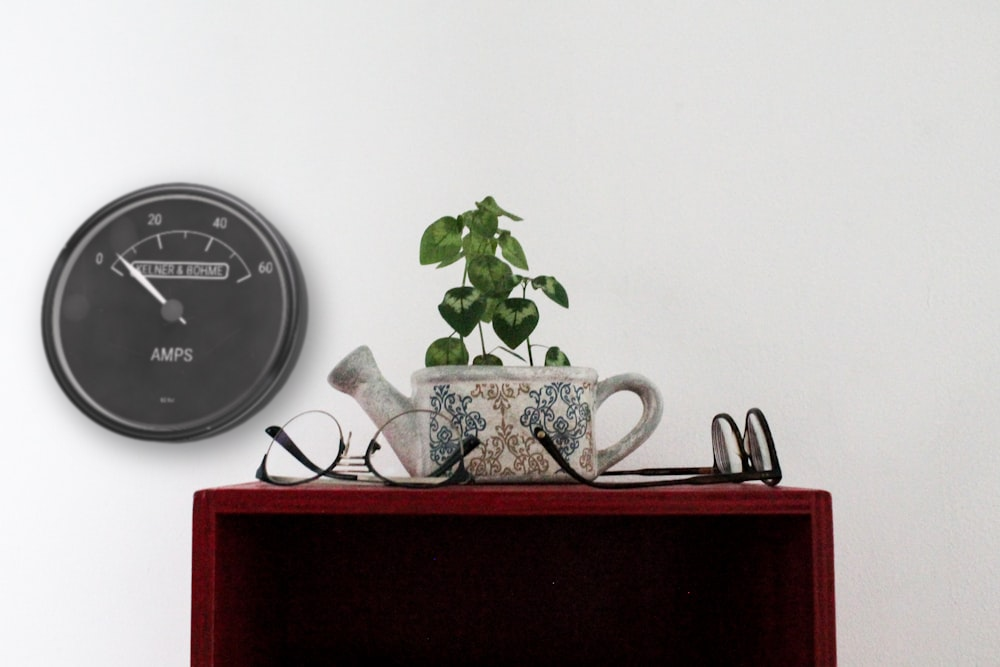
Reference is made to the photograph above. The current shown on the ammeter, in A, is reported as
5 A
